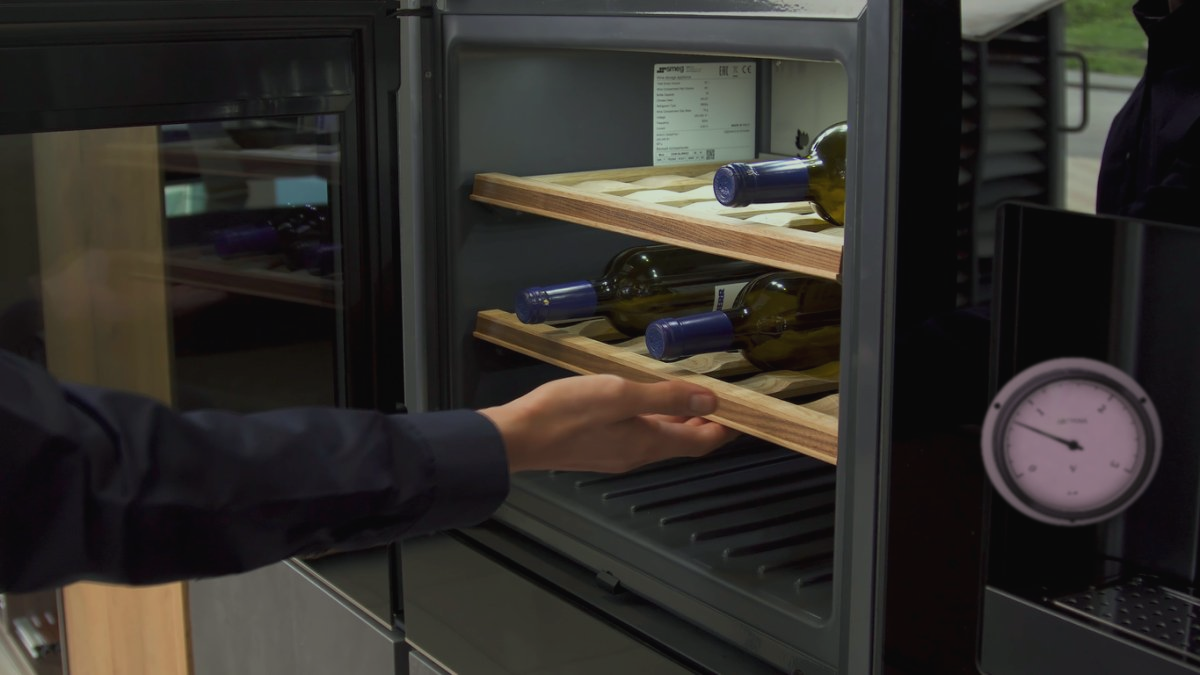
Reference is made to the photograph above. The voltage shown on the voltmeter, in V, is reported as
0.7 V
